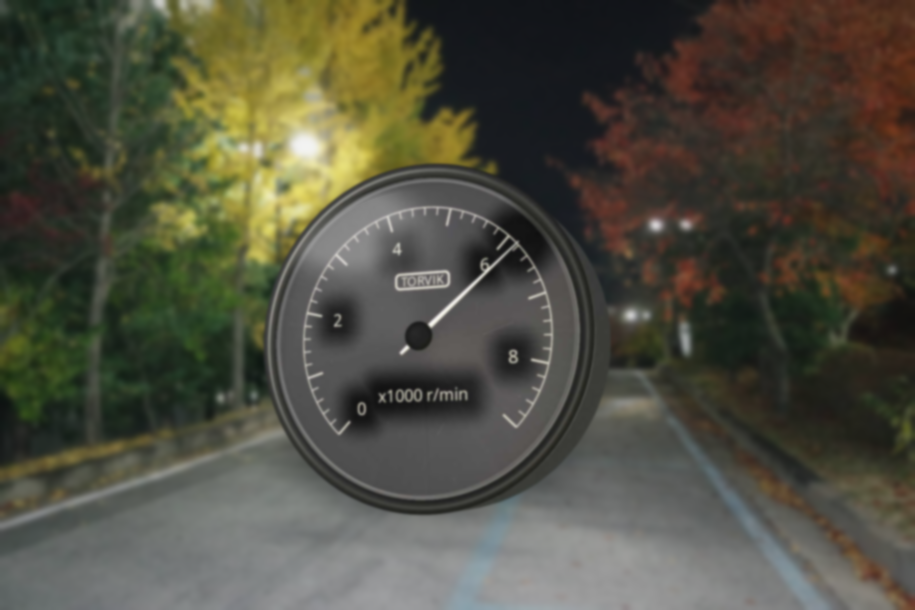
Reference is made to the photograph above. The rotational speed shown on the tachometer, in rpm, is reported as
6200 rpm
